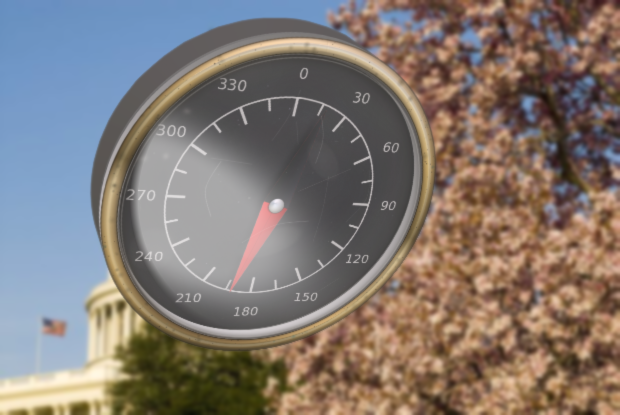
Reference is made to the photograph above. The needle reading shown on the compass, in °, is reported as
195 °
